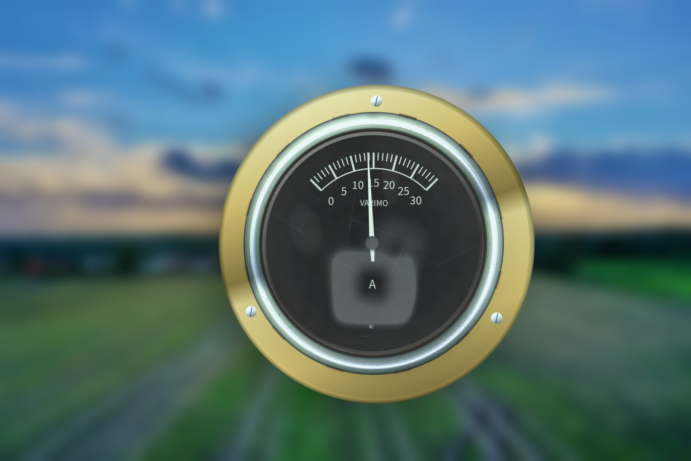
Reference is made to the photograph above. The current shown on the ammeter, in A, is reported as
14 A
